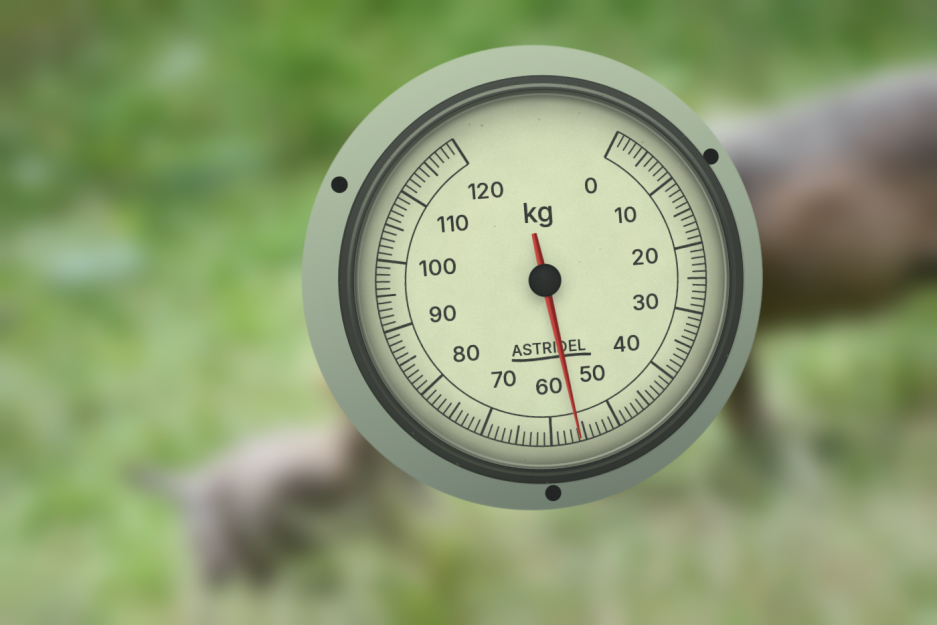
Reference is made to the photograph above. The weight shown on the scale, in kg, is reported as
56 kg
